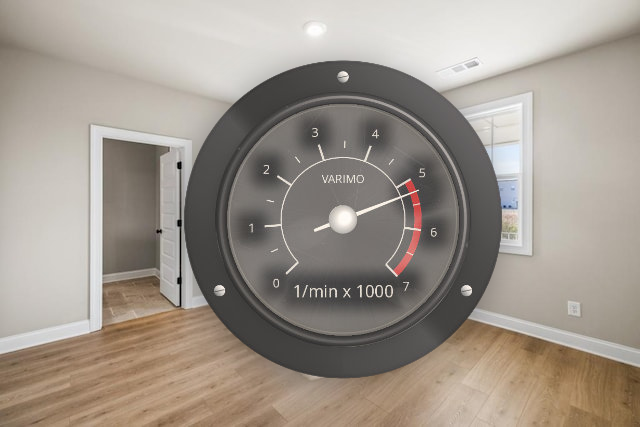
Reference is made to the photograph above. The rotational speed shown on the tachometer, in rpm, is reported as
5250 rpm
